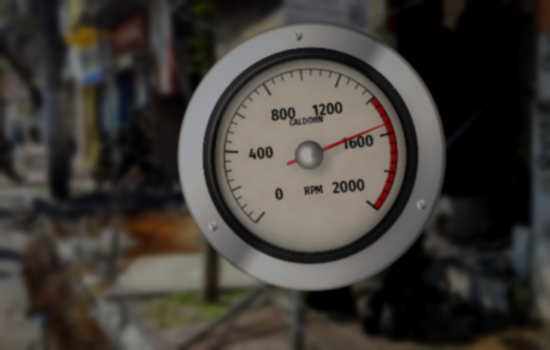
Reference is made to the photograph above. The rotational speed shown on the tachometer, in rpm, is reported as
1550 rpm
